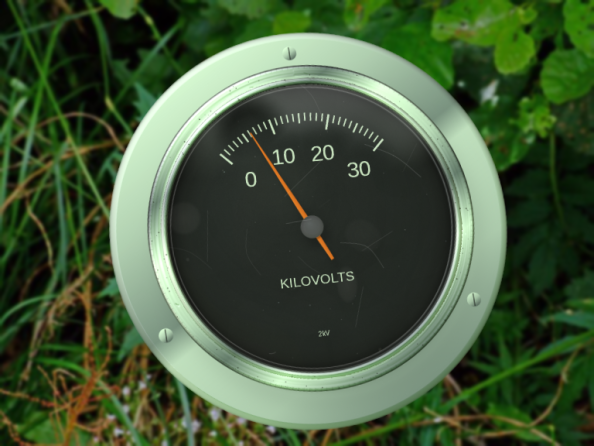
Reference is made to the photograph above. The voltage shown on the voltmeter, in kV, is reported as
6 kV
